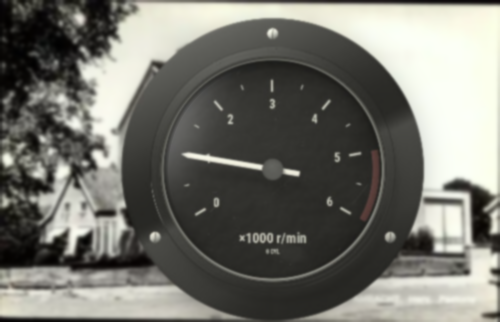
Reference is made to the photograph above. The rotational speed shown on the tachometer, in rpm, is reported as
1000 rpm
